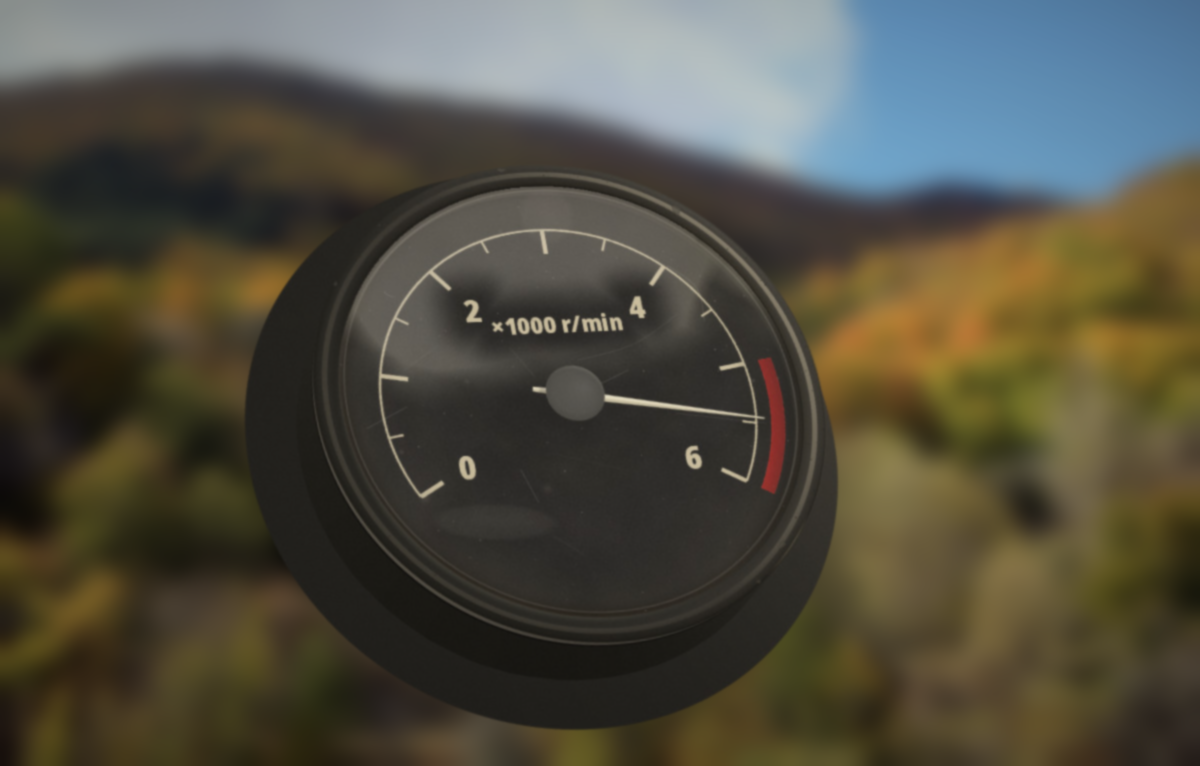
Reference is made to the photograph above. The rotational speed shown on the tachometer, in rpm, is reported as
5500 rpm
